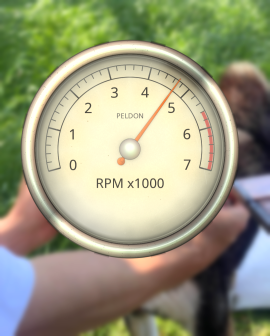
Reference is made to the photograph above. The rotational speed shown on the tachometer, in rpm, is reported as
4700 rpm
